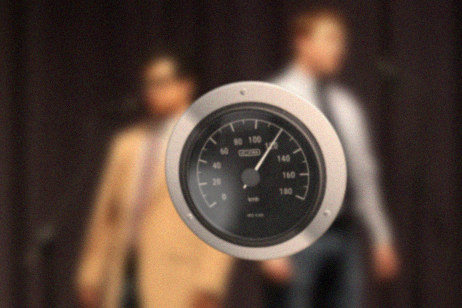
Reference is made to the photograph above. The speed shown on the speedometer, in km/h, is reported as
120 km/h
